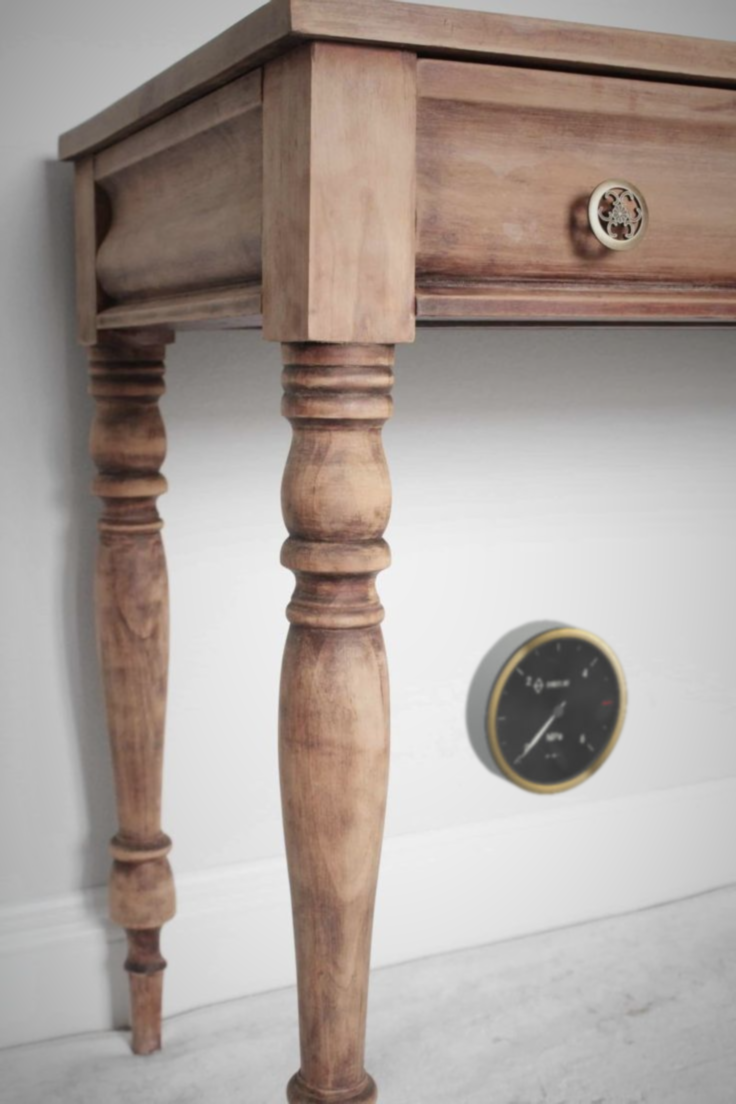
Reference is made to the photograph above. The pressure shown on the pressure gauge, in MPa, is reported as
0 MPa
